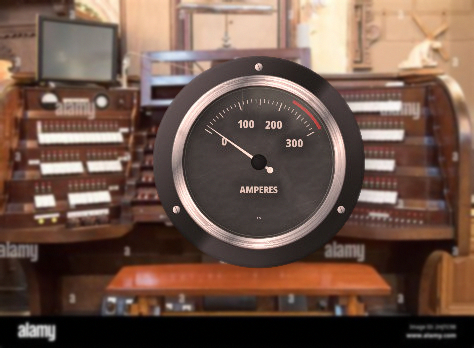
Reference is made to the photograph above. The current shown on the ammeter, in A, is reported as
10 A
